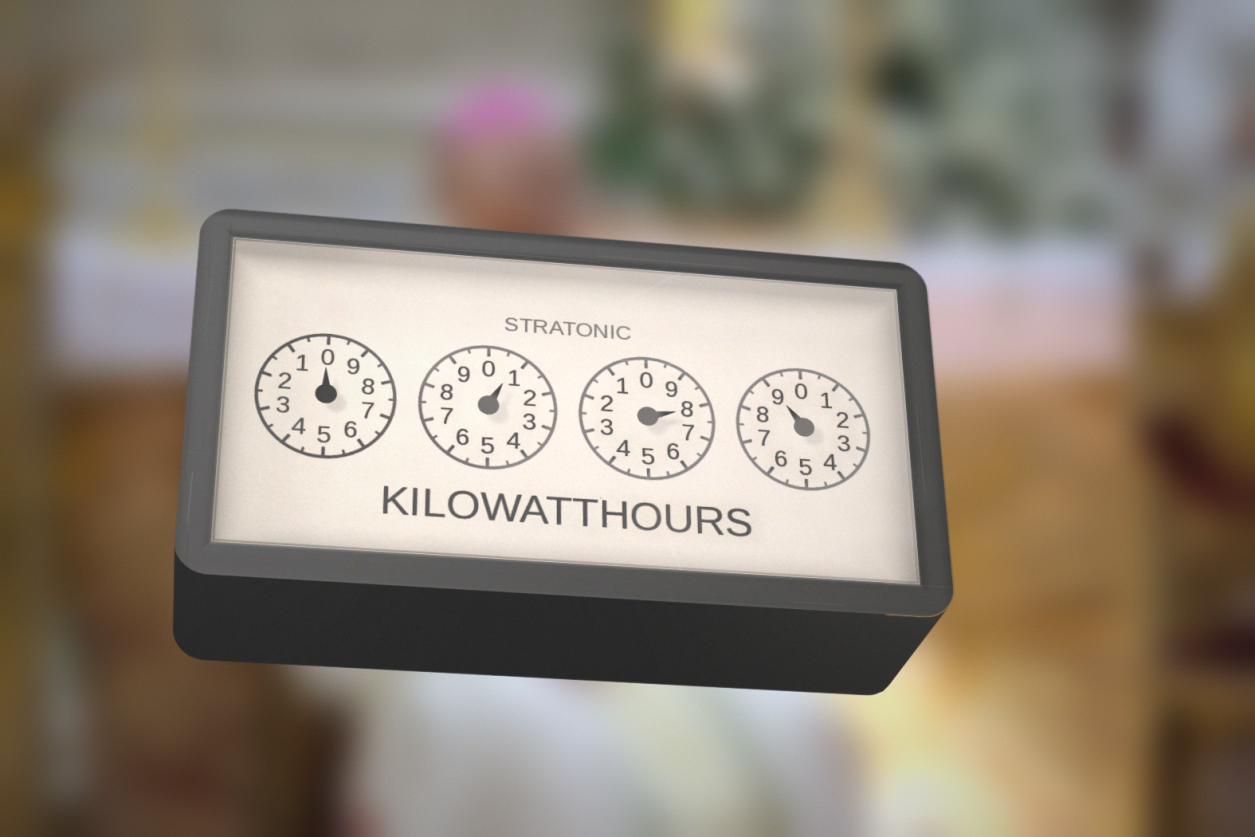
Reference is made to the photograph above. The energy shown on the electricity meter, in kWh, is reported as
79 kWh
